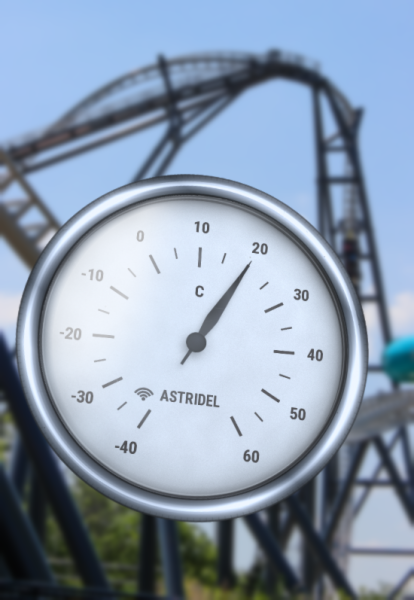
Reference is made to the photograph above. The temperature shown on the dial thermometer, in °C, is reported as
20 °C
